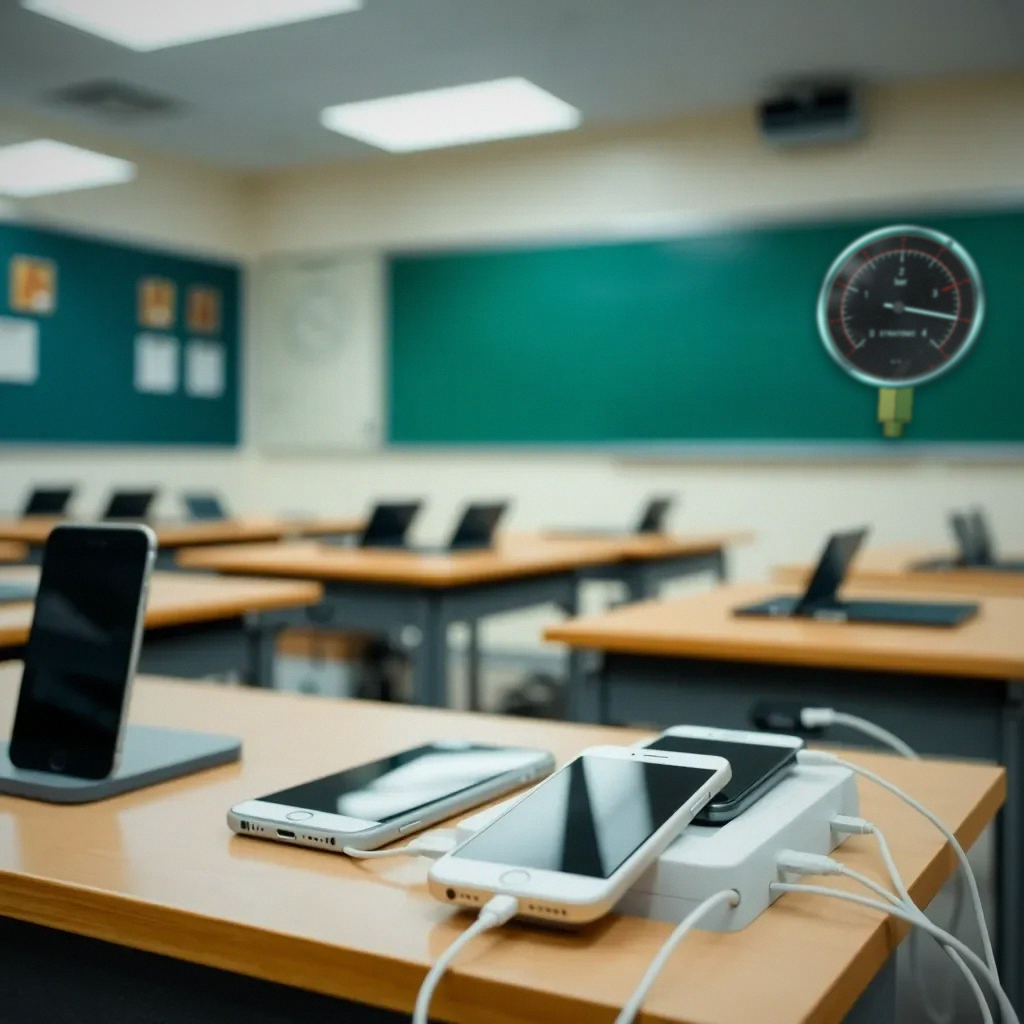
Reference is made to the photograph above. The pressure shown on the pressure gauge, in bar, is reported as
3.5 bar
